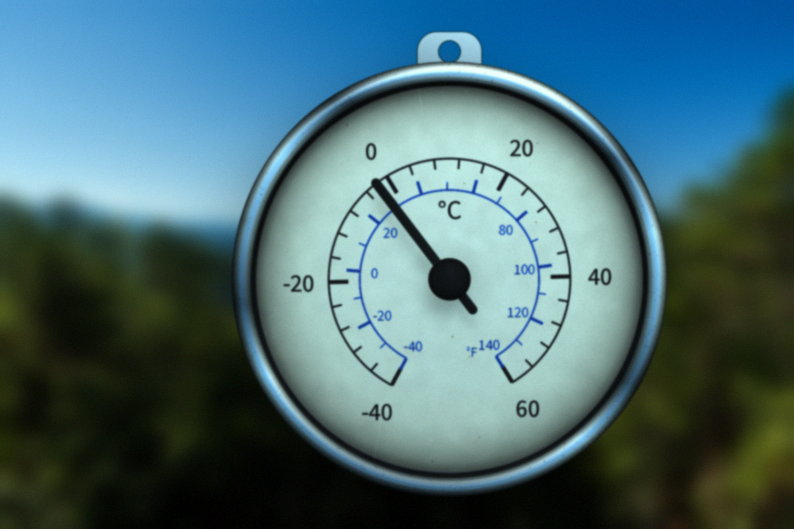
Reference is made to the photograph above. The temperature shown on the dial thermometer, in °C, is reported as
-2 °C
